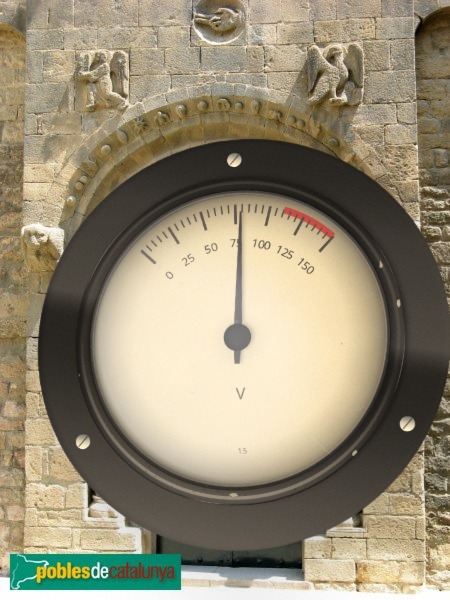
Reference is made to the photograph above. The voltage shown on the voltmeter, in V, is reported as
80 V
